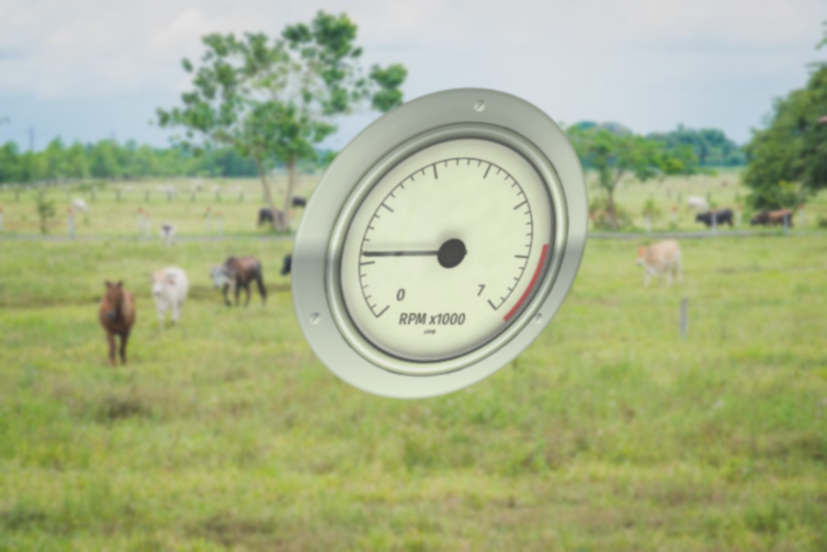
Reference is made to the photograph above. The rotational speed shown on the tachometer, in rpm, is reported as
1200 rpm
